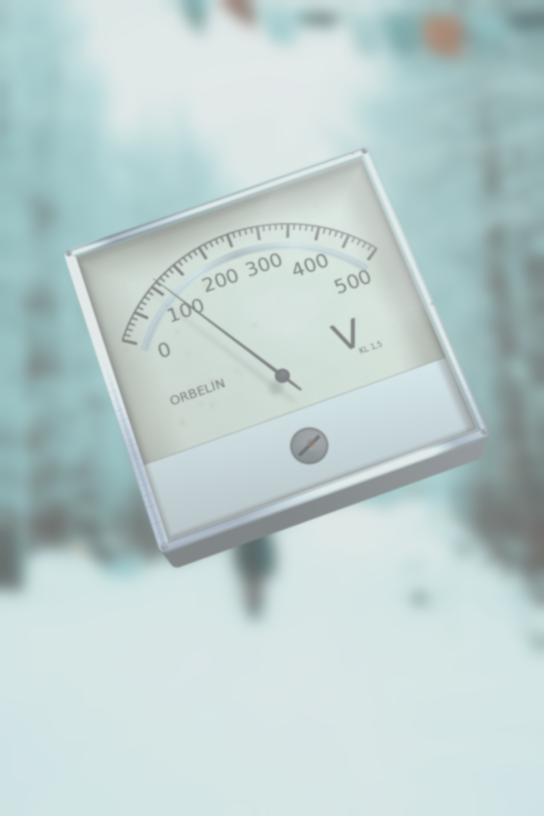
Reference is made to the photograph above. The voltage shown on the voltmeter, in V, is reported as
110 V
